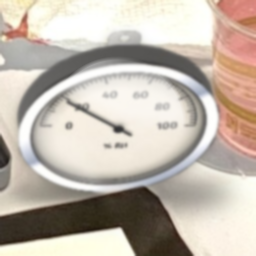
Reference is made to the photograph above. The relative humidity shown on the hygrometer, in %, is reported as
20 %
